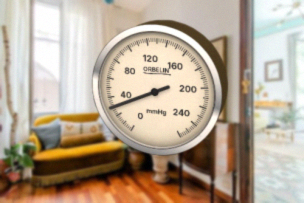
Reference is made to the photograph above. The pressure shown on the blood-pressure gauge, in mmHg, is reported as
30 mmHg
